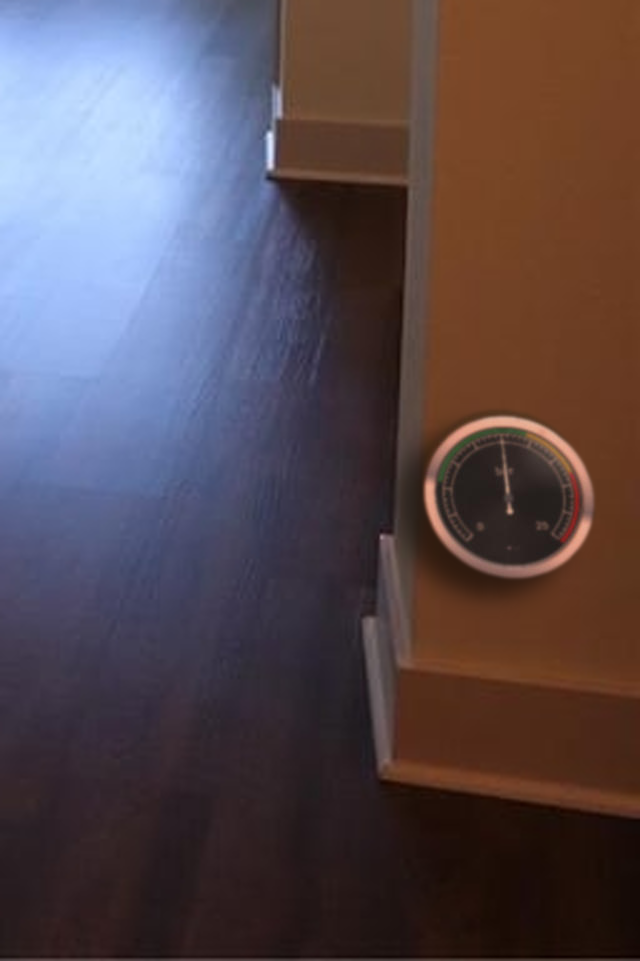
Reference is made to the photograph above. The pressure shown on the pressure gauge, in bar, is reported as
12.5 bar
